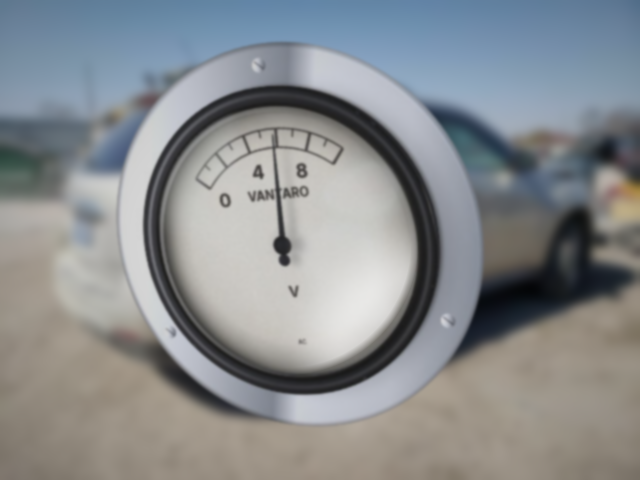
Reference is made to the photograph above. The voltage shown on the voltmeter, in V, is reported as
6 V
